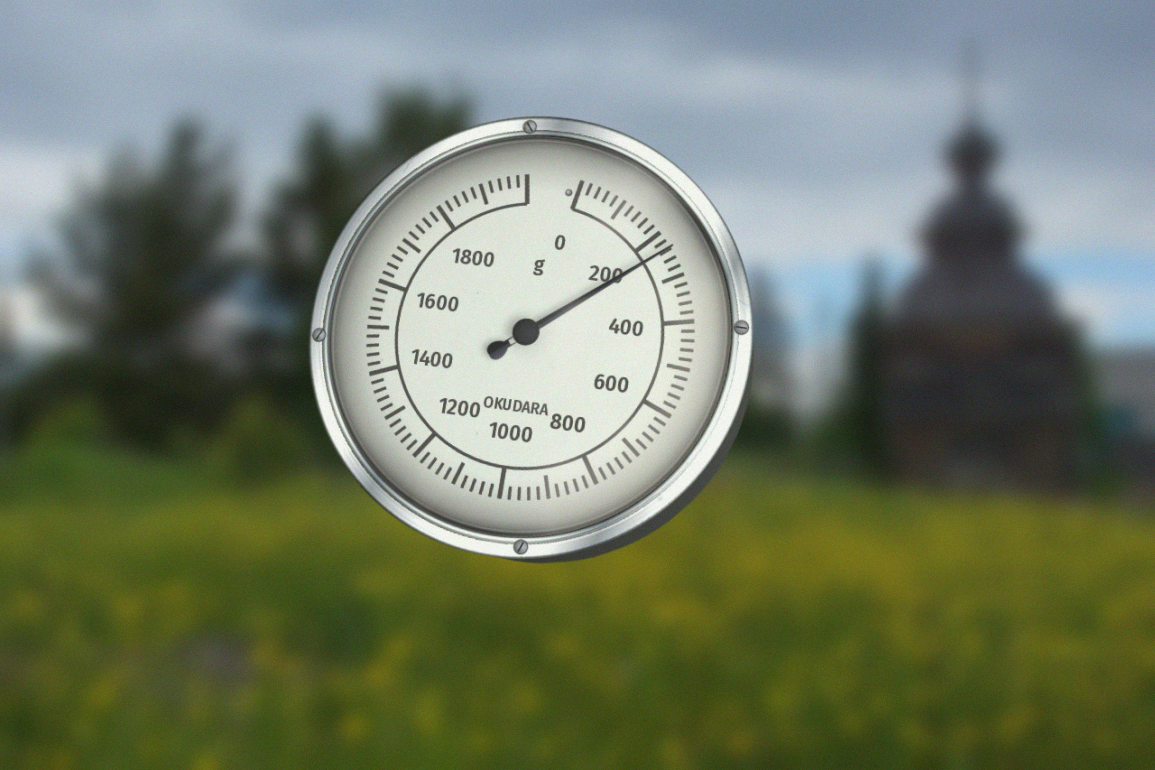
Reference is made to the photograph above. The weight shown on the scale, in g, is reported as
240 g
